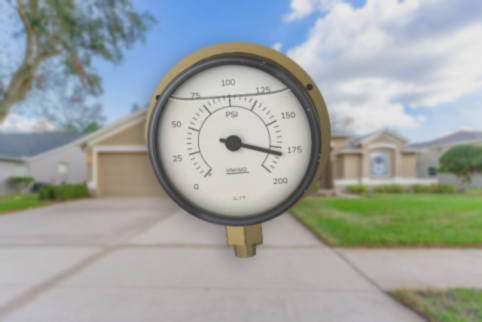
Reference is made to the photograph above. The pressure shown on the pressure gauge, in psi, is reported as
180 psi
